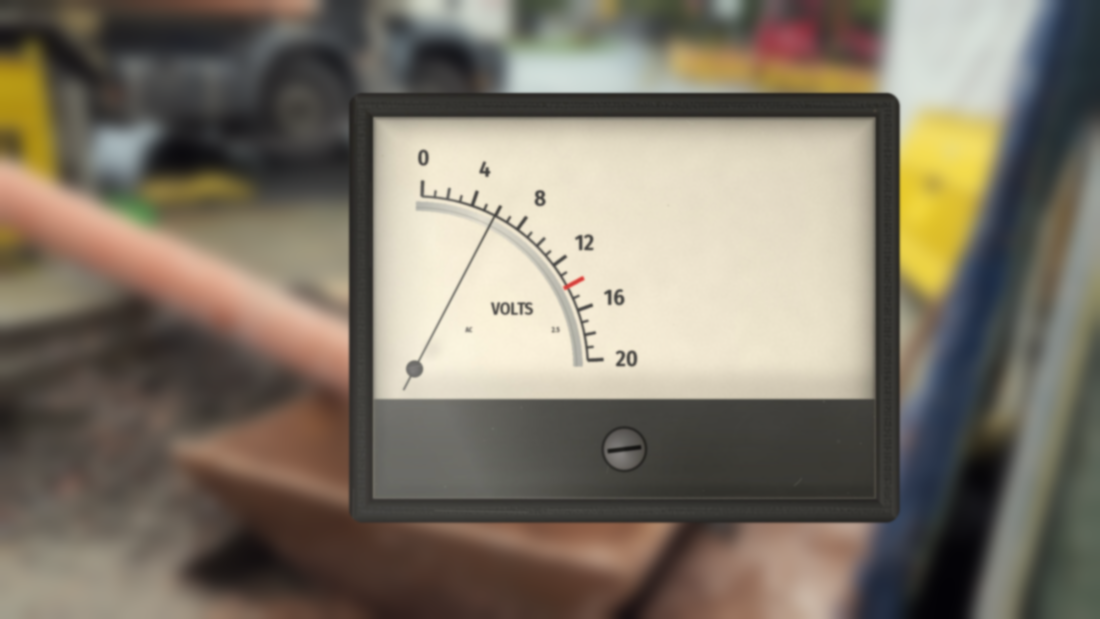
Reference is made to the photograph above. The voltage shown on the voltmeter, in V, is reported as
6 V
